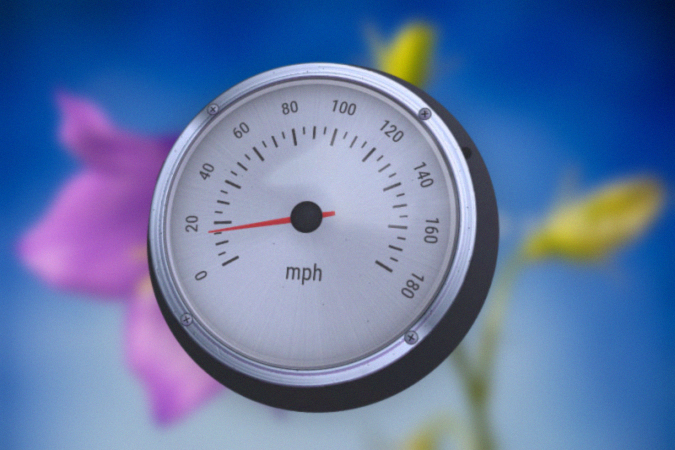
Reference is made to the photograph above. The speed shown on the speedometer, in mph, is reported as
15 mph
